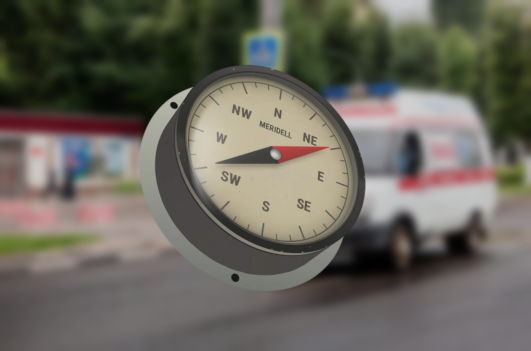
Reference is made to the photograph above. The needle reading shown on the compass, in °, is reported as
60 °
